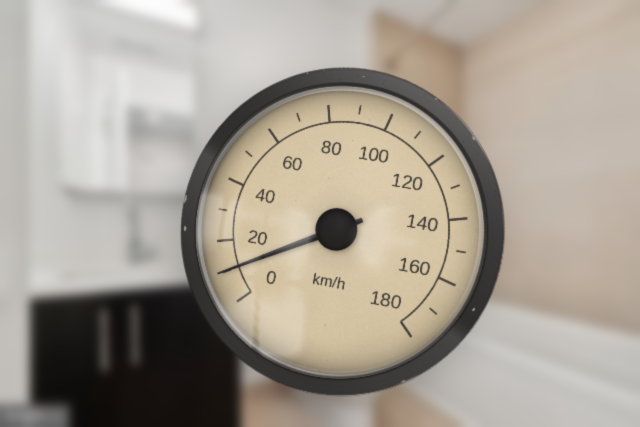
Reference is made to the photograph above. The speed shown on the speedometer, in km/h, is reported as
10 km/h
